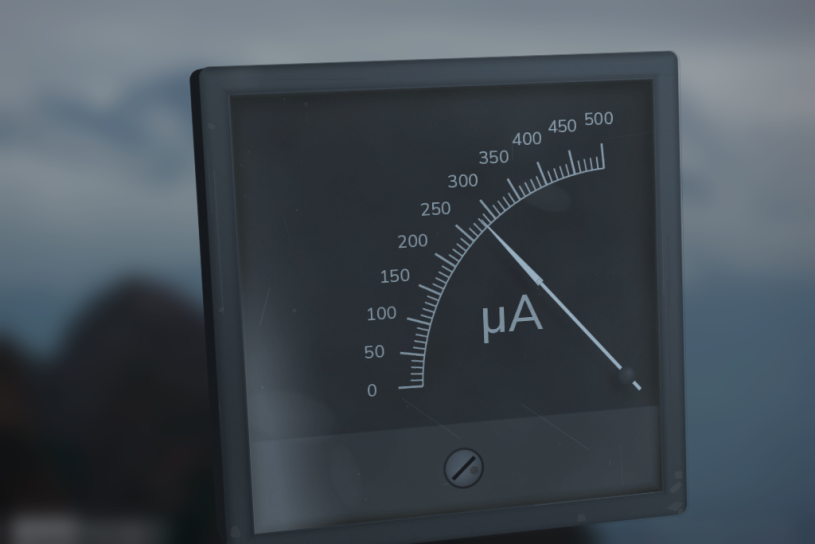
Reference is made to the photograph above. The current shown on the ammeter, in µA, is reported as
280 µA
